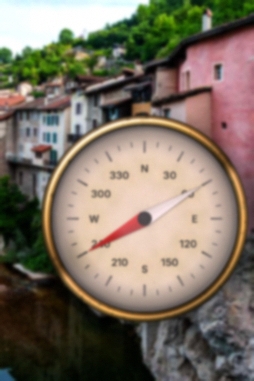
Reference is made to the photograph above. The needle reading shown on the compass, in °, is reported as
240 °
